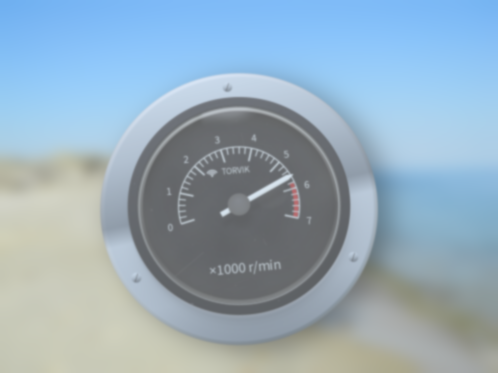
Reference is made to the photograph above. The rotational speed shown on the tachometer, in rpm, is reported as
5600 rpm
